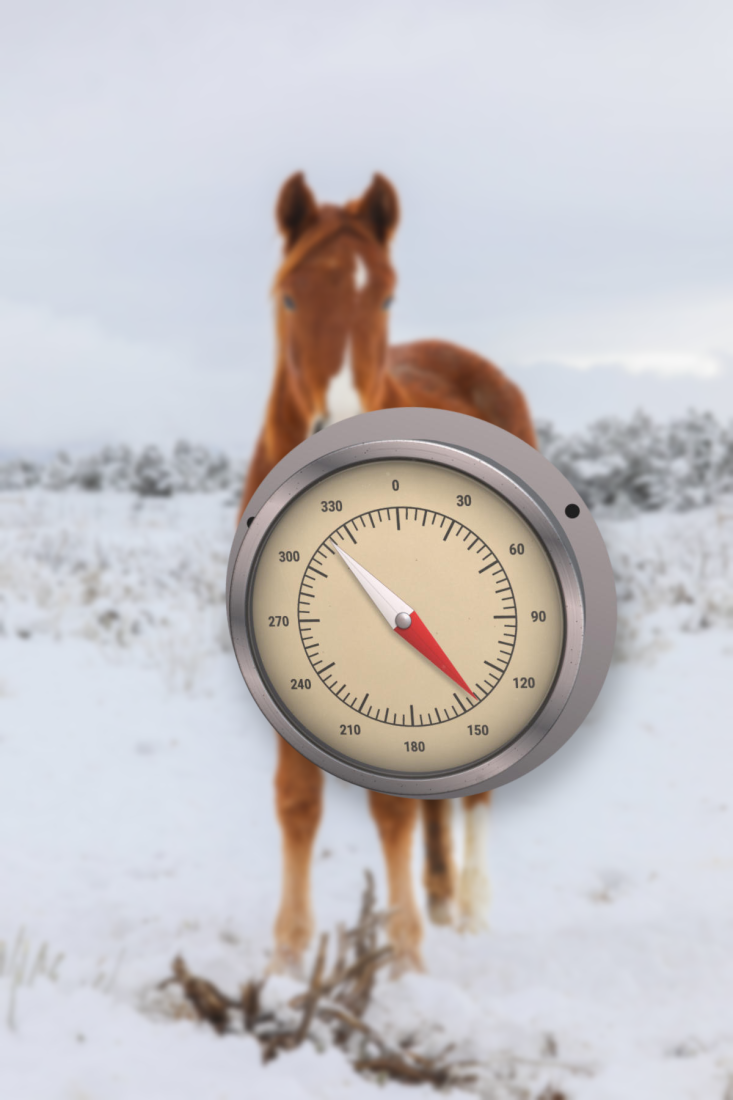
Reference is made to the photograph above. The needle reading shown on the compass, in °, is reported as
140 °
